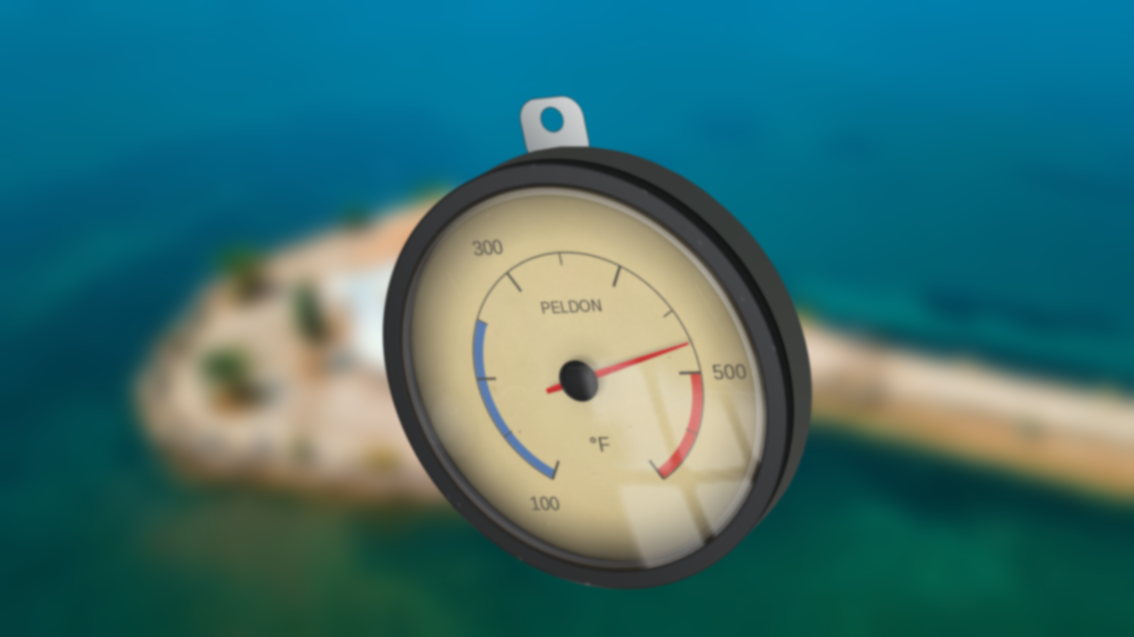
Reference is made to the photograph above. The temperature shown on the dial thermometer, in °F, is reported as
475 °F
